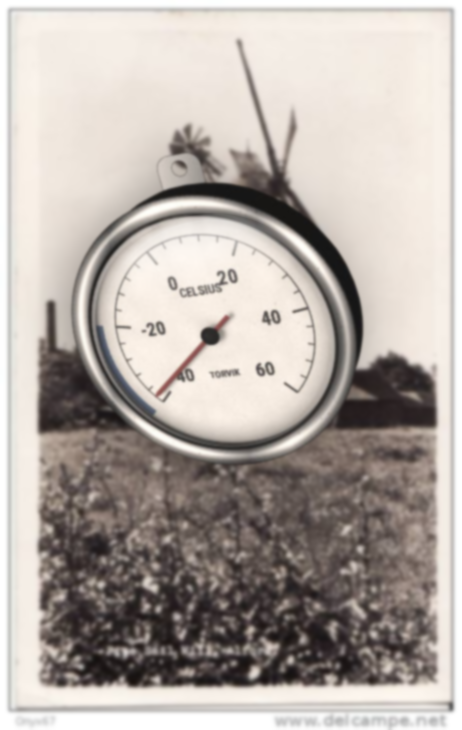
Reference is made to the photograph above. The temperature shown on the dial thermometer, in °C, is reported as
-38 °C
